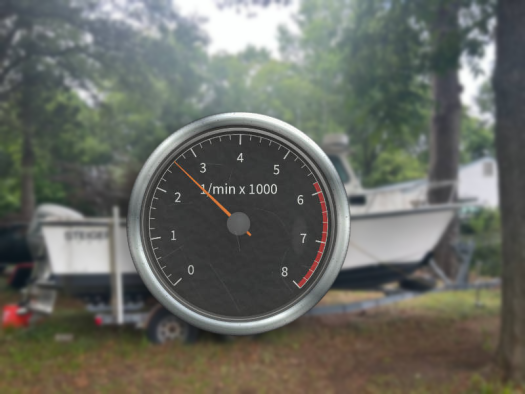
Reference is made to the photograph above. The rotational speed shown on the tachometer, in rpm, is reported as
2600 rpm
